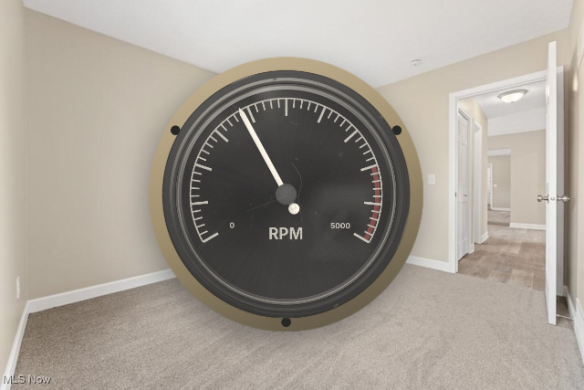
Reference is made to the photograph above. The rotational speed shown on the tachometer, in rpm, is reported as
1900 rpm
